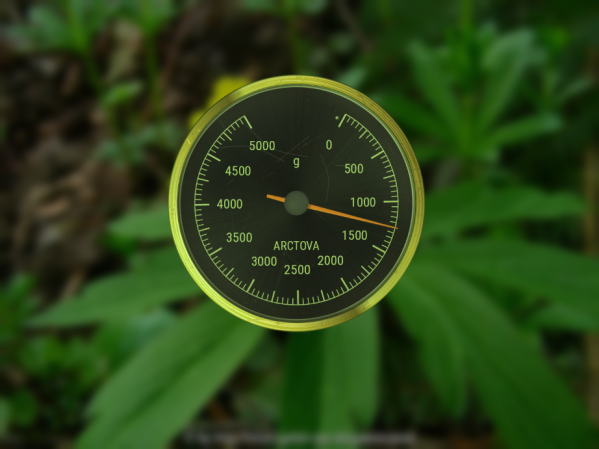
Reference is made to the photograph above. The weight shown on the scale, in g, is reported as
1250 g
